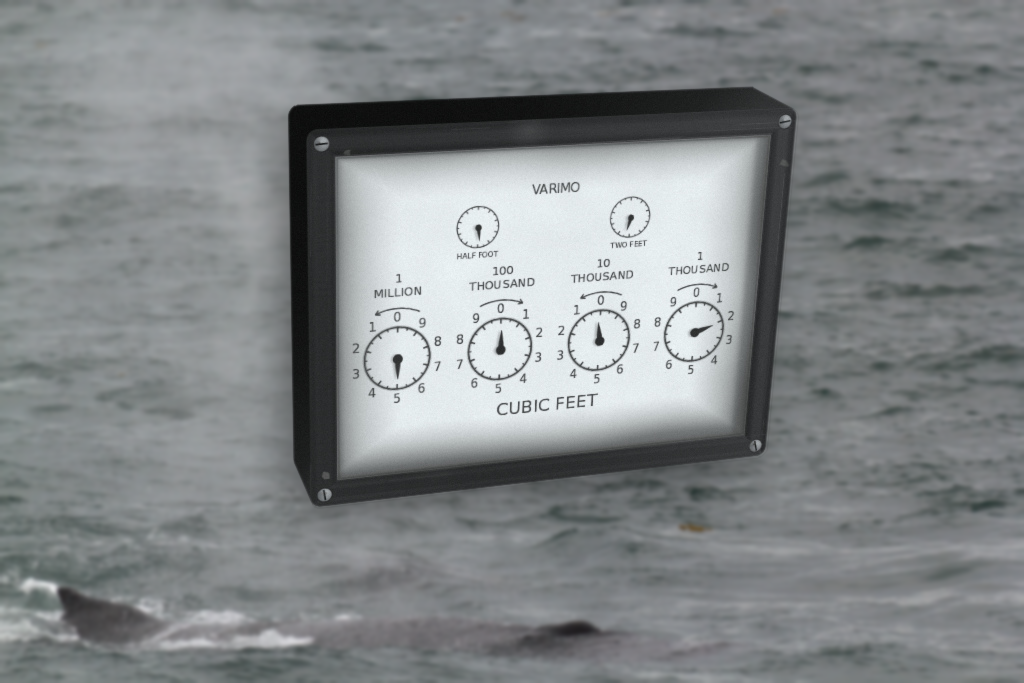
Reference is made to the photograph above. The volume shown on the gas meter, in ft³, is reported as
500200 ft³
